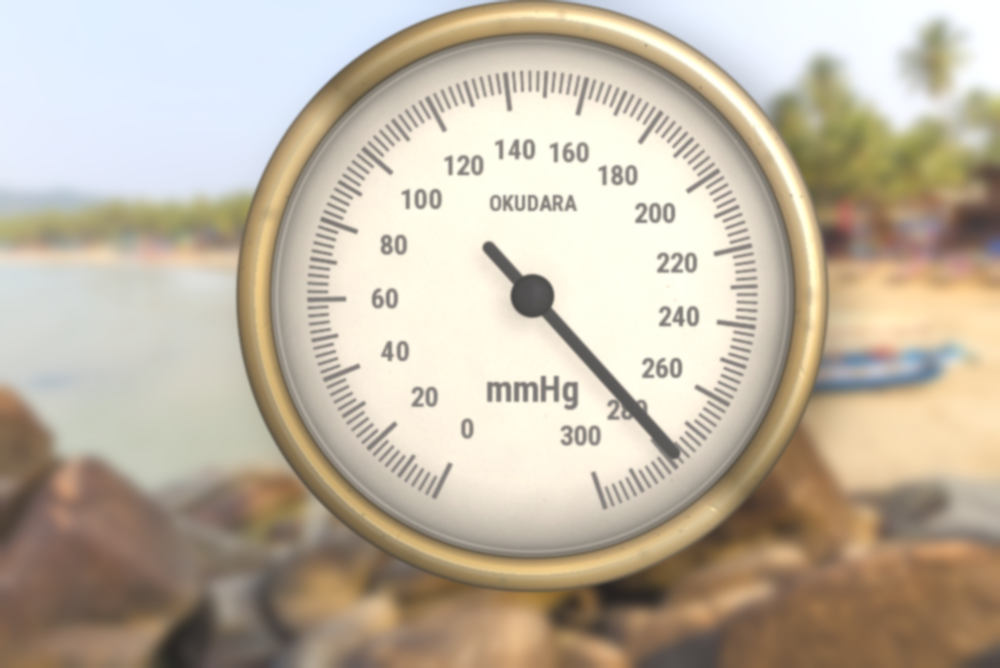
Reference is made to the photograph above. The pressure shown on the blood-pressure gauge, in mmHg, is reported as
278 mmHg
